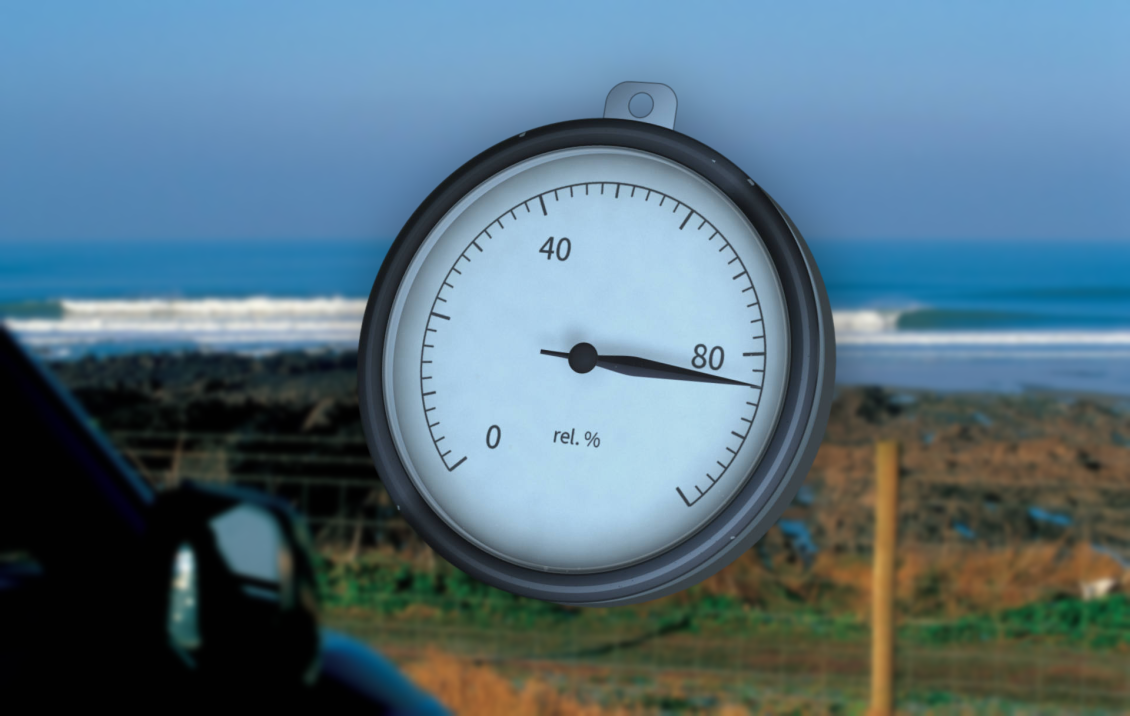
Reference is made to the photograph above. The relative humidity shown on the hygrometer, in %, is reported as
84 %
